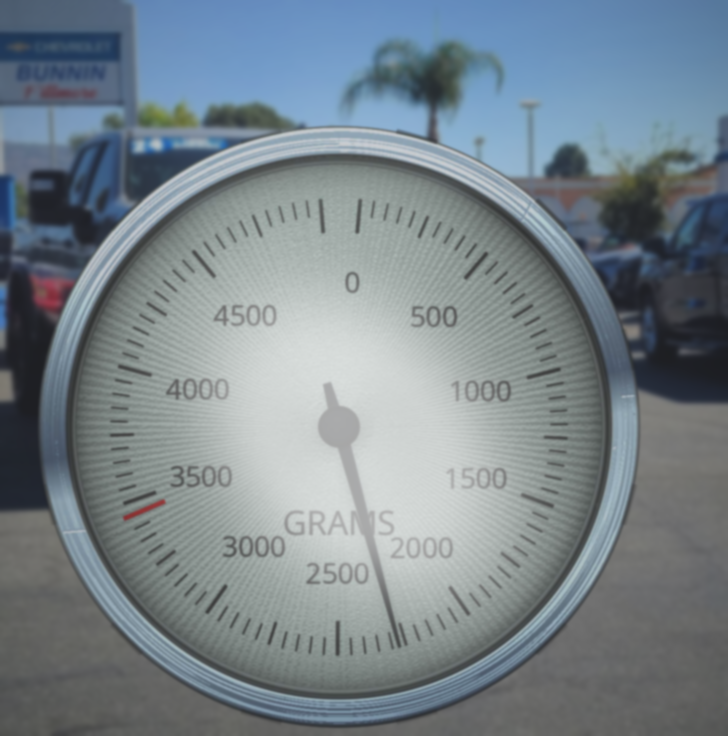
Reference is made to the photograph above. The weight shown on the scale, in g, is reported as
2275 g
